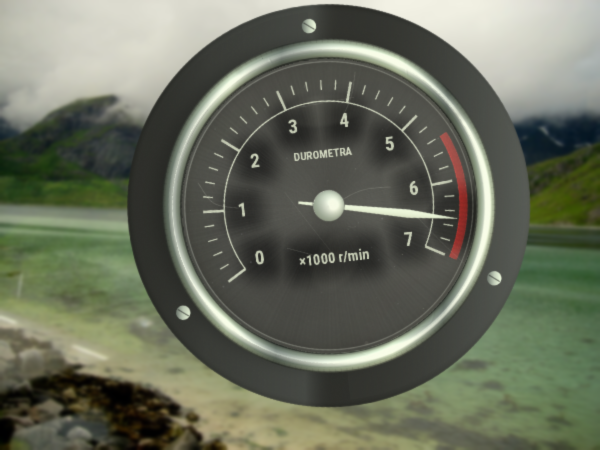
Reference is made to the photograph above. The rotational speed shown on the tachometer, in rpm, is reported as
6500 rpm
